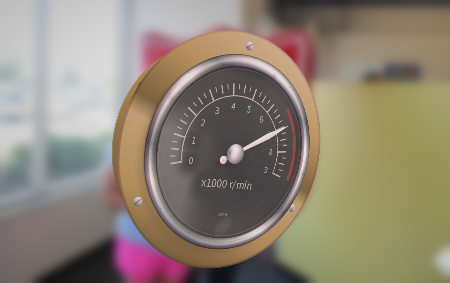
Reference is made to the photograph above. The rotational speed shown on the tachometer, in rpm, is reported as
7000 rpm
